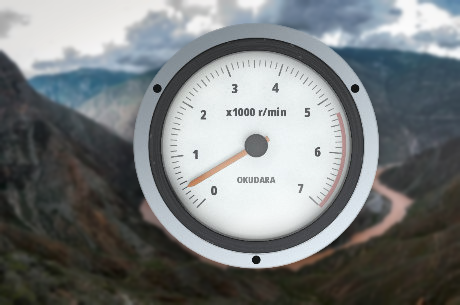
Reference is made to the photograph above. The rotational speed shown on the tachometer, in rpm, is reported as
400 rpm
